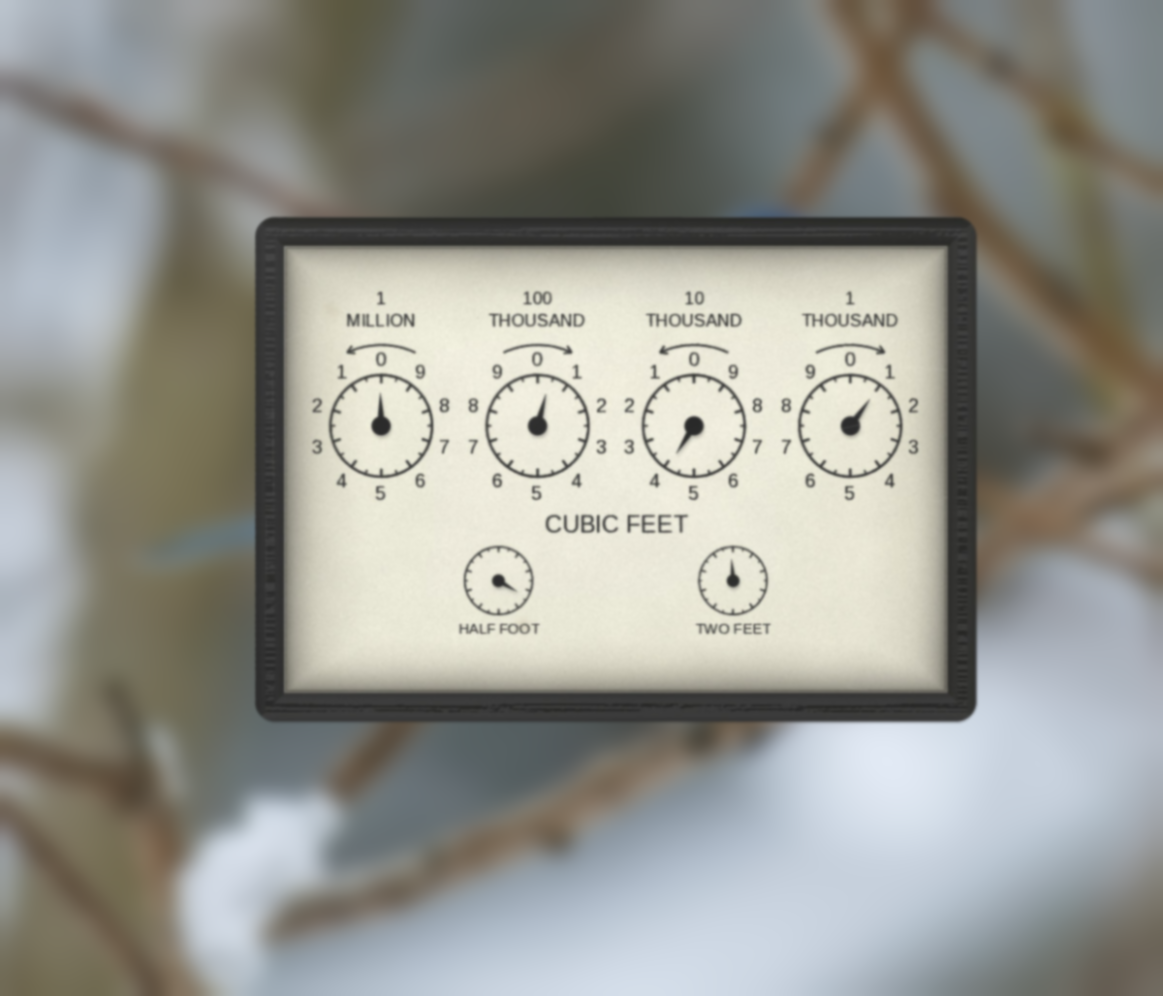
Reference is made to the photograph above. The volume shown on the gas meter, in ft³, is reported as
4100 ft³
